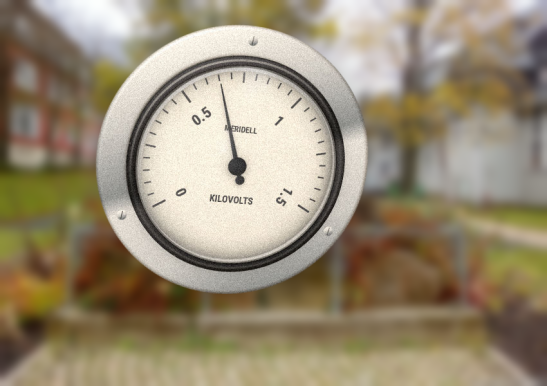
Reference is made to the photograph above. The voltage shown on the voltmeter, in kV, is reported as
0.65 kV
